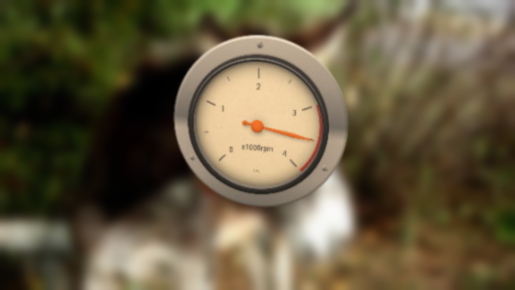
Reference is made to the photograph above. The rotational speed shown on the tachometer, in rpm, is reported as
3500 rpm
